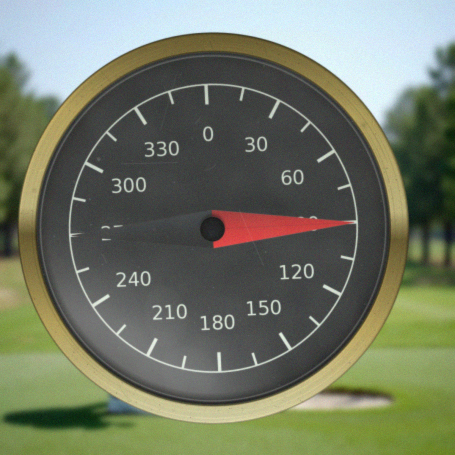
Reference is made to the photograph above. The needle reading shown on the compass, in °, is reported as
90 °
